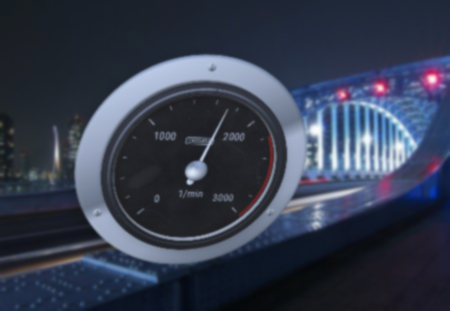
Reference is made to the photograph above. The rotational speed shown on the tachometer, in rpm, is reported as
1700 rpm
